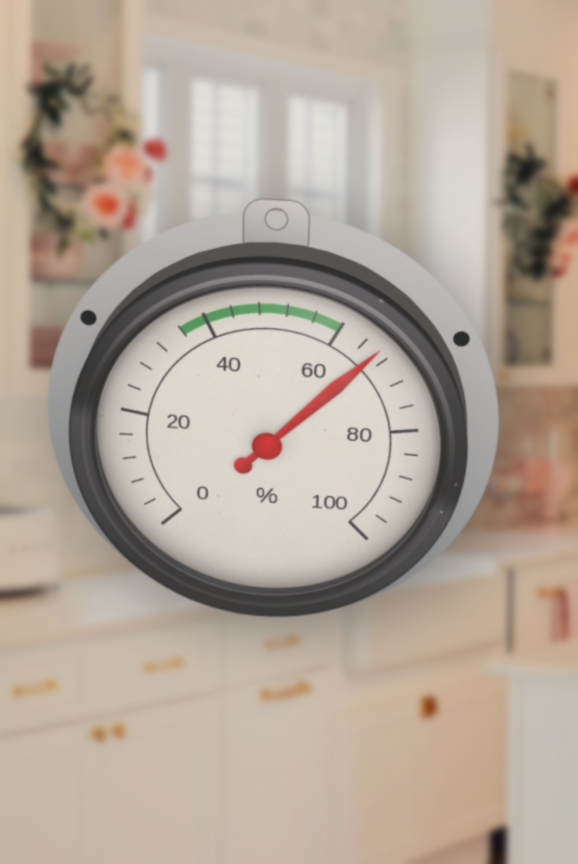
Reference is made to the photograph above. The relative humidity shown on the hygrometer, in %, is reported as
66 %
